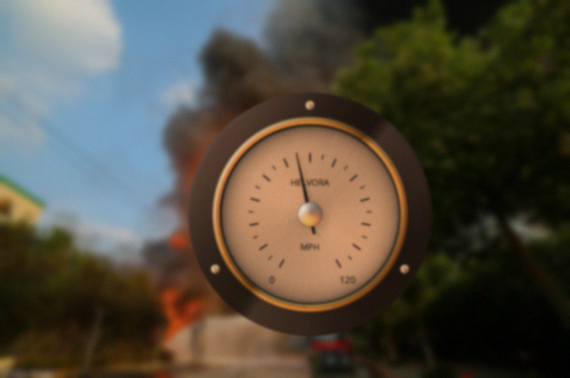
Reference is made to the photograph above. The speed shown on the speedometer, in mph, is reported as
55 mph
